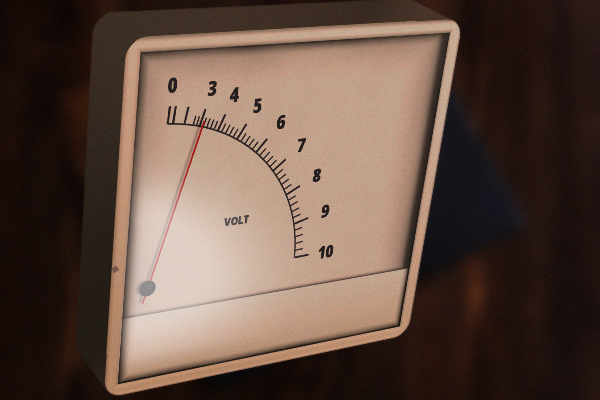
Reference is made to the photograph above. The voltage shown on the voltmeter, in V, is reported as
3 V
